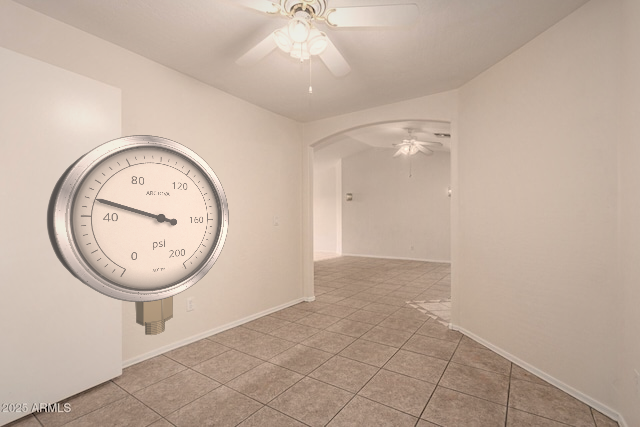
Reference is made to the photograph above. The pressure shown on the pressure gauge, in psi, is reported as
50 psi
